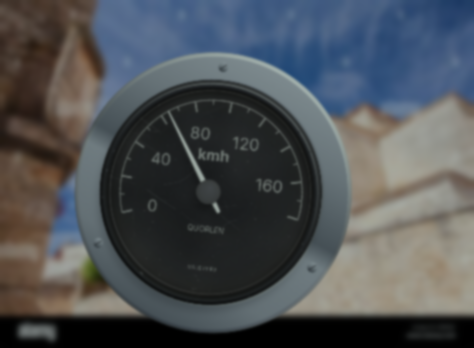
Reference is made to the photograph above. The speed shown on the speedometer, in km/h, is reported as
65 km/h
